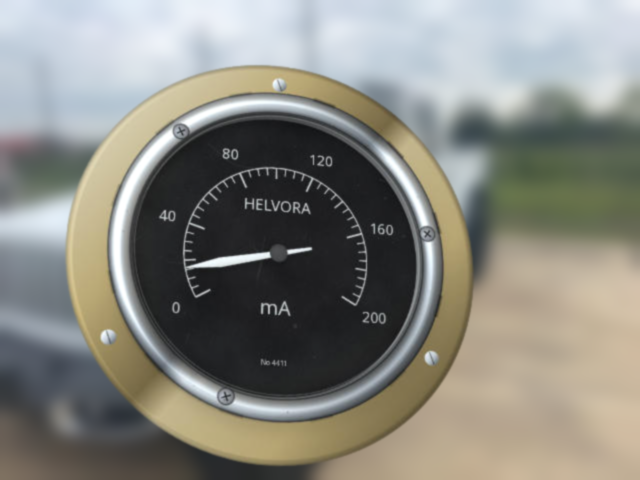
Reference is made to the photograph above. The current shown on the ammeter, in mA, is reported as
15 mA
